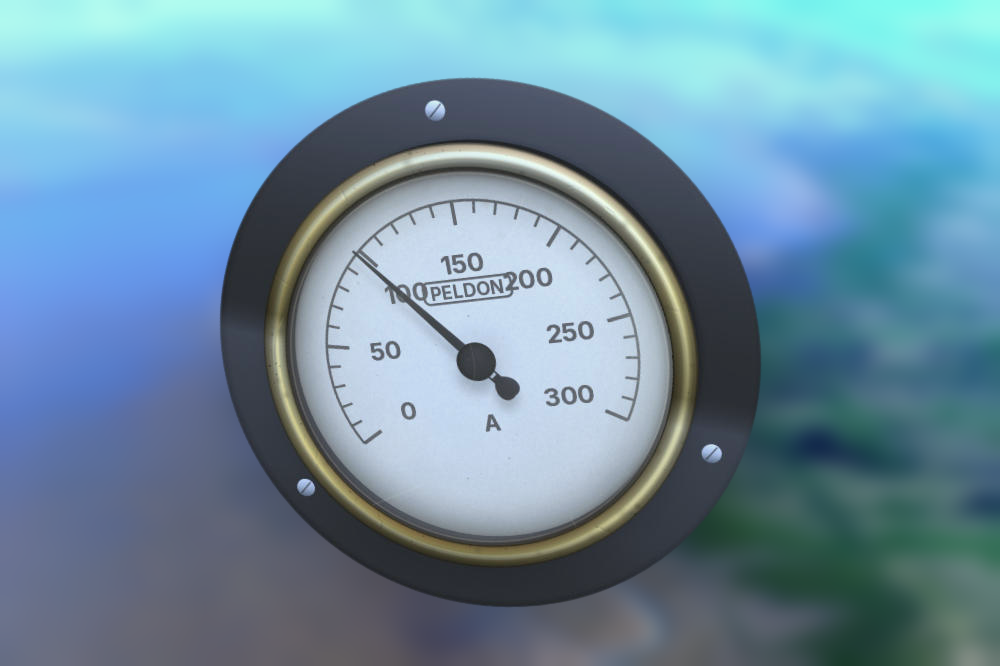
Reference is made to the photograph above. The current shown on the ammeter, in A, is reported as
100 A
